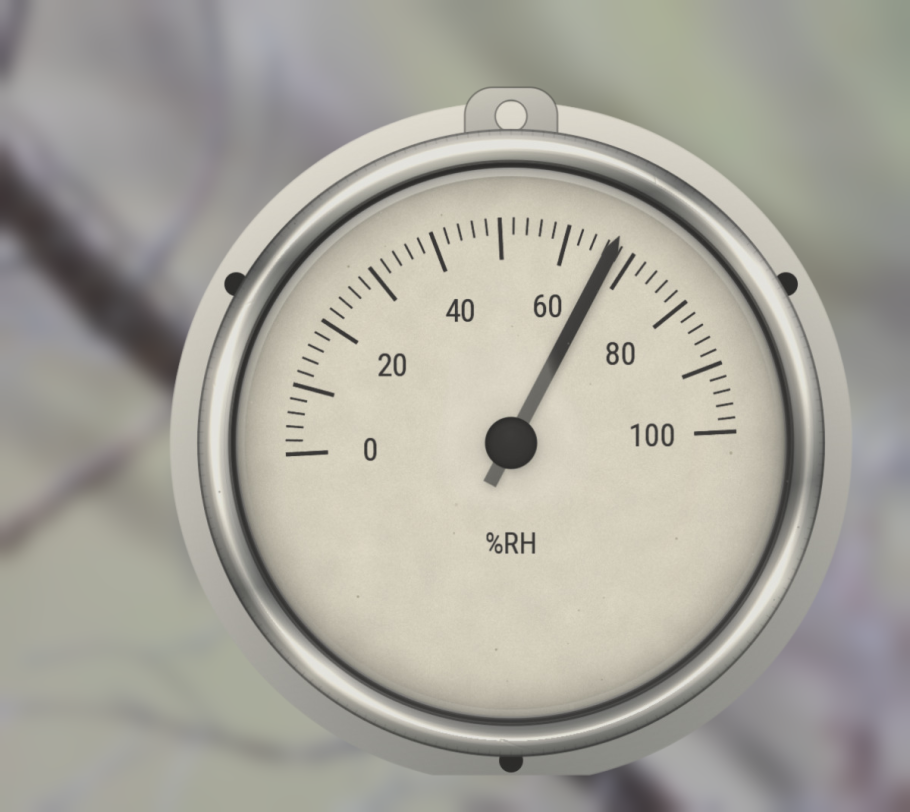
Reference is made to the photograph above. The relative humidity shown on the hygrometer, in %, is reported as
67 %
